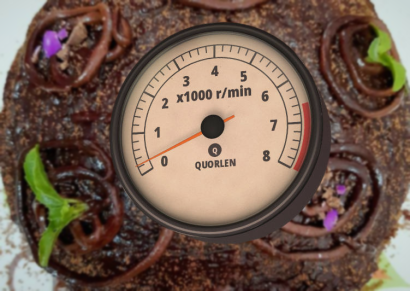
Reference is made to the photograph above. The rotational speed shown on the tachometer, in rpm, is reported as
200 rpm
